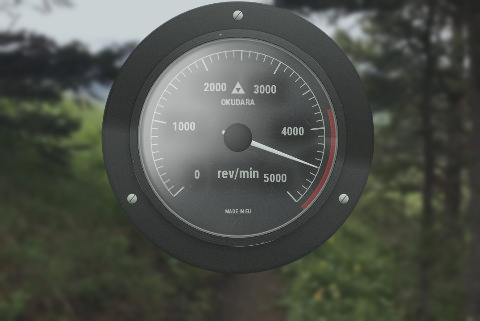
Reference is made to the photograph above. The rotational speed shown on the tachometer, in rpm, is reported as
4500 rpm
